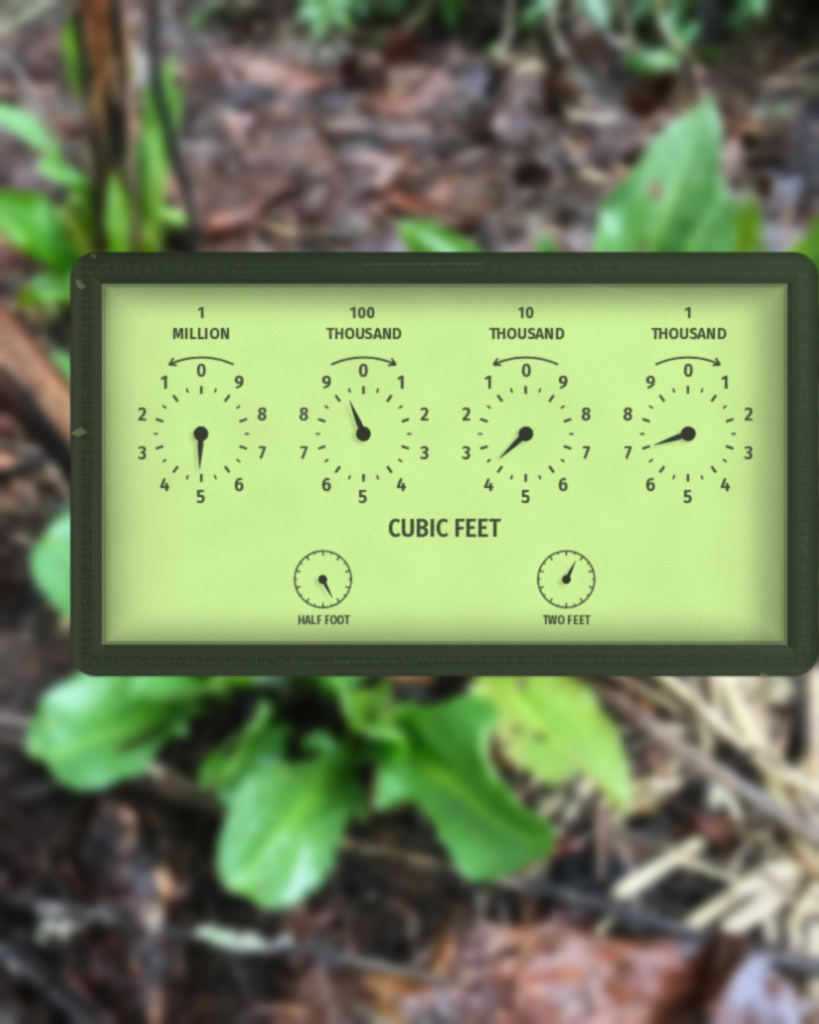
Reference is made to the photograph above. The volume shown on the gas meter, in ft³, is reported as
493700 ft³
